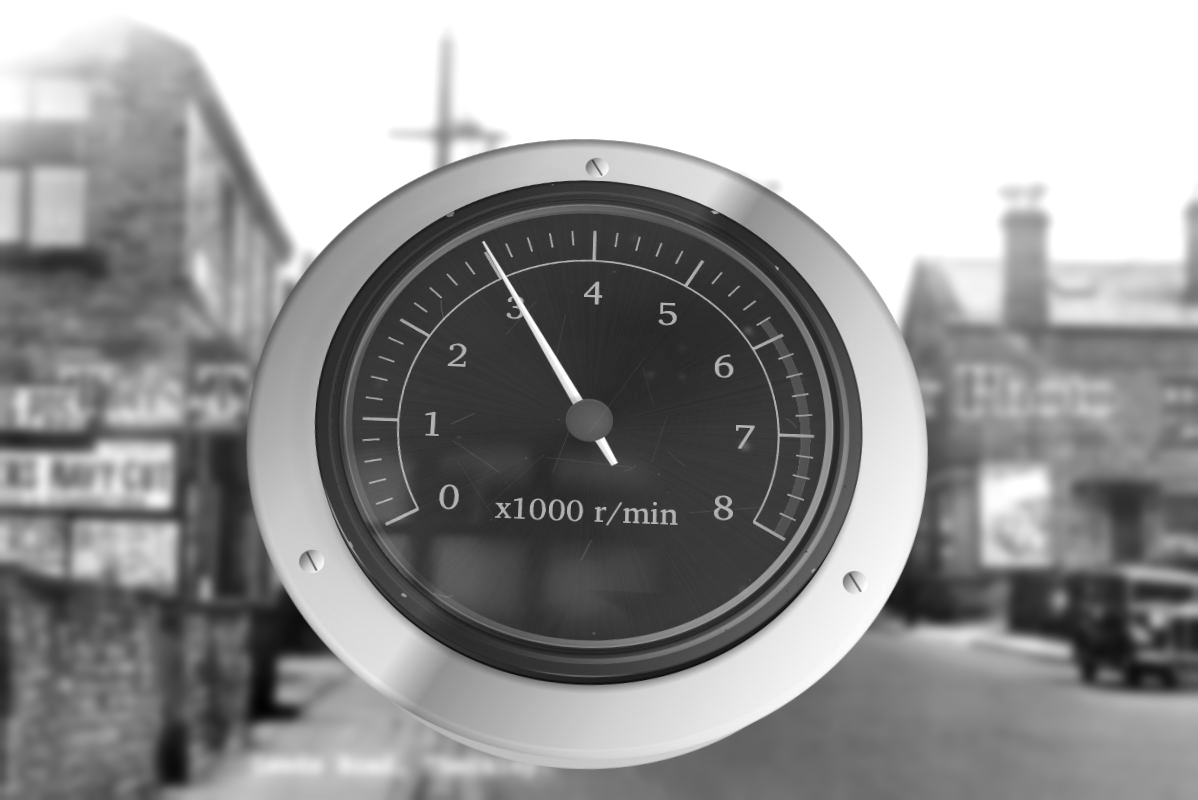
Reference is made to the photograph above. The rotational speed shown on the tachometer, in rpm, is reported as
3000 rpm
